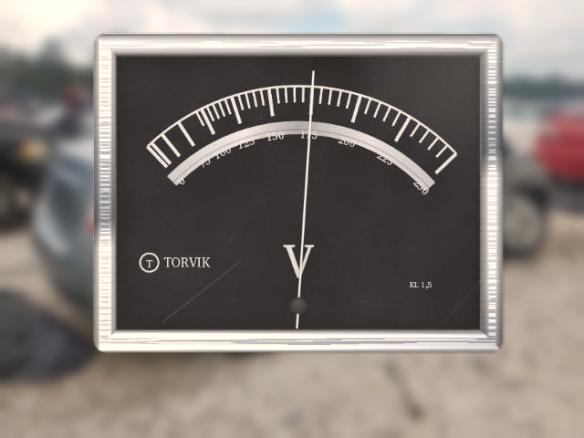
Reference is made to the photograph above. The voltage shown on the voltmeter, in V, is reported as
175 V
